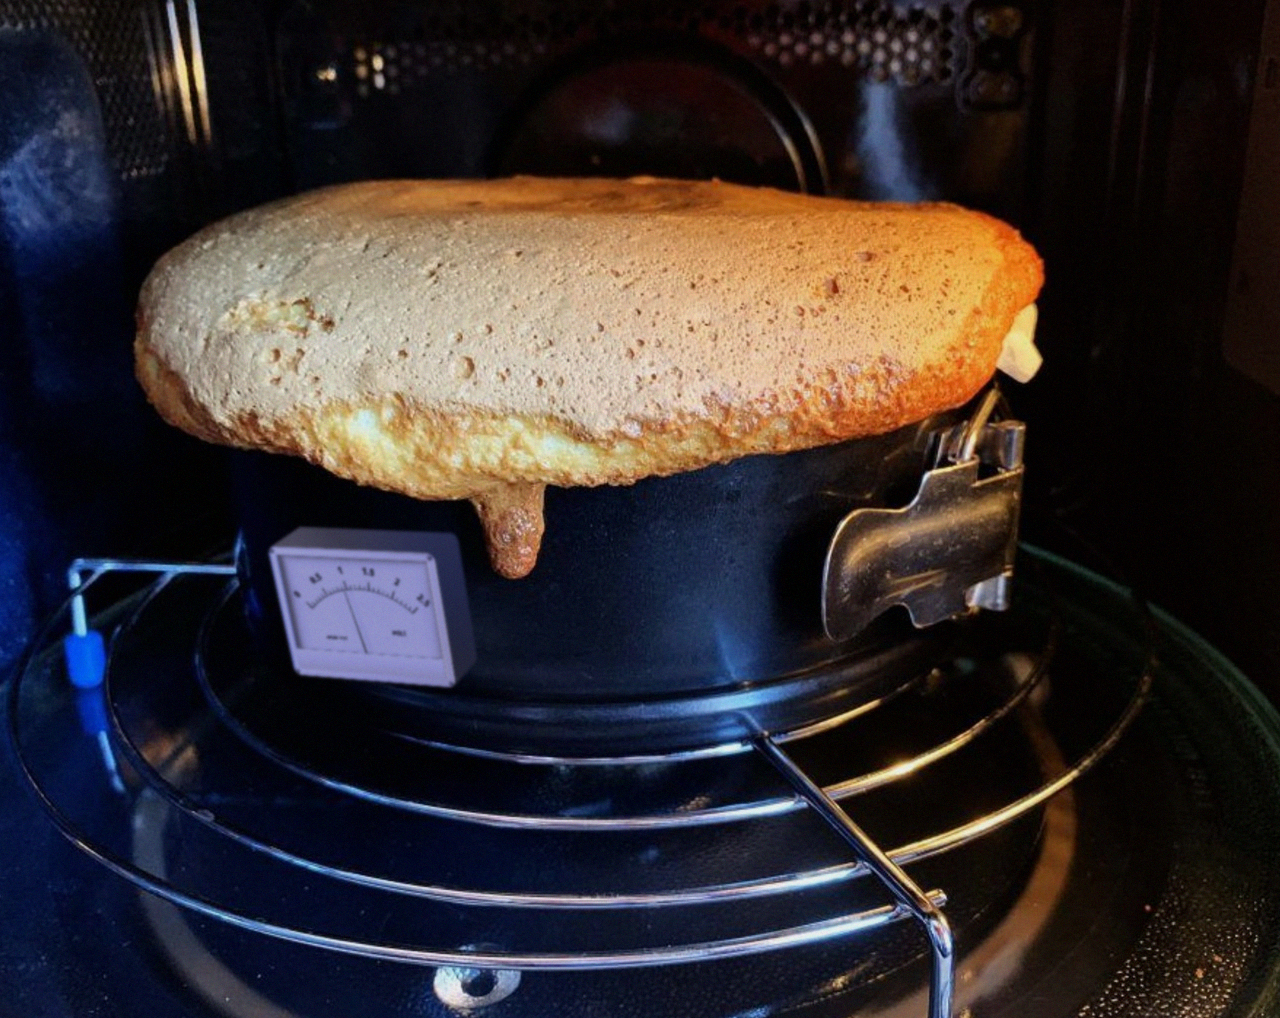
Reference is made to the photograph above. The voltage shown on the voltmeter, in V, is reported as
1 V
